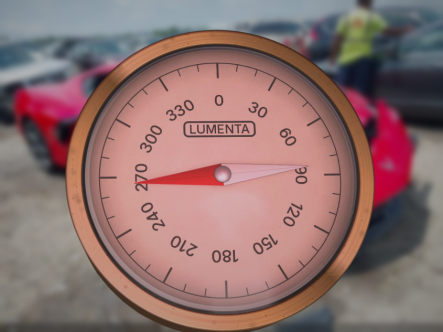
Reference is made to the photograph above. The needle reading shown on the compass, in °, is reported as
265 °
